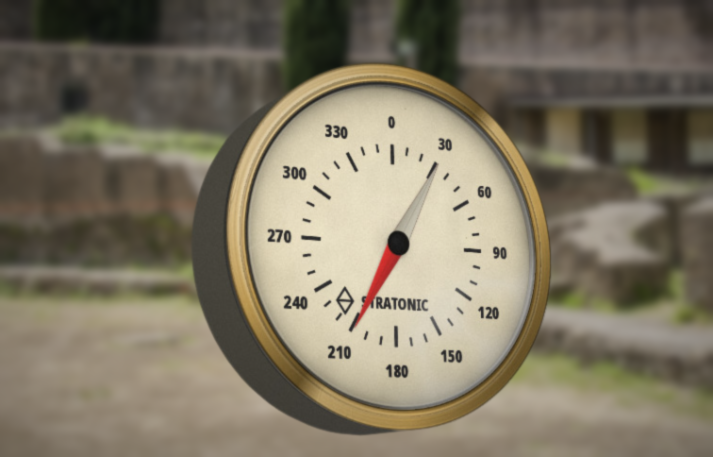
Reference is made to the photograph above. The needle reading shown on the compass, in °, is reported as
210 °
